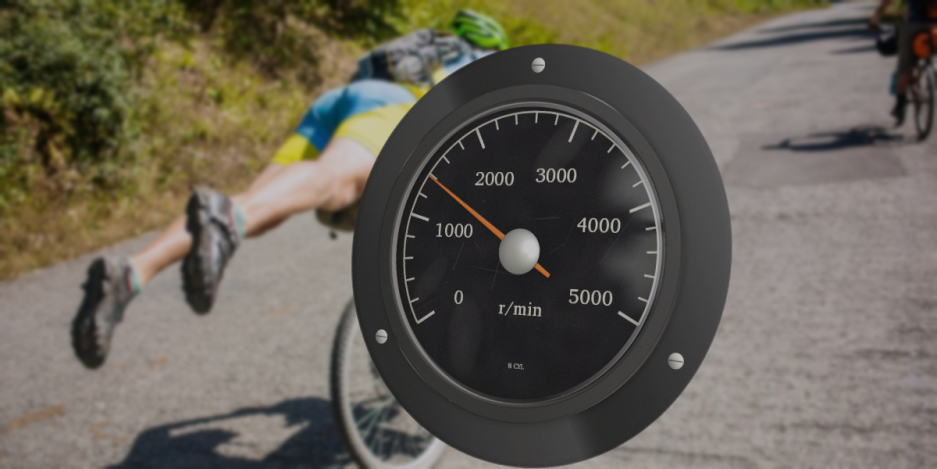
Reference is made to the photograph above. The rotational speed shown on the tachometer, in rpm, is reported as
1400 rpm
